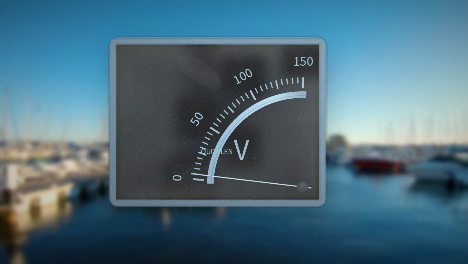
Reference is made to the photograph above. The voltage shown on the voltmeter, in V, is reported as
5 V
